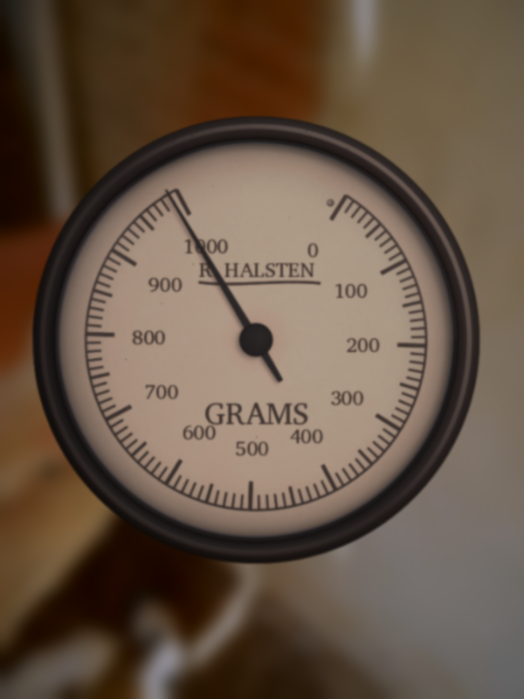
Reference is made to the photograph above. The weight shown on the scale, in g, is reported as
990 g
